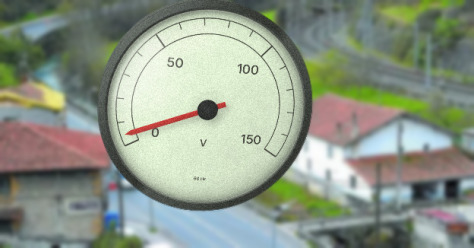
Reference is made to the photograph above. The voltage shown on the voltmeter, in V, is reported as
5 V
